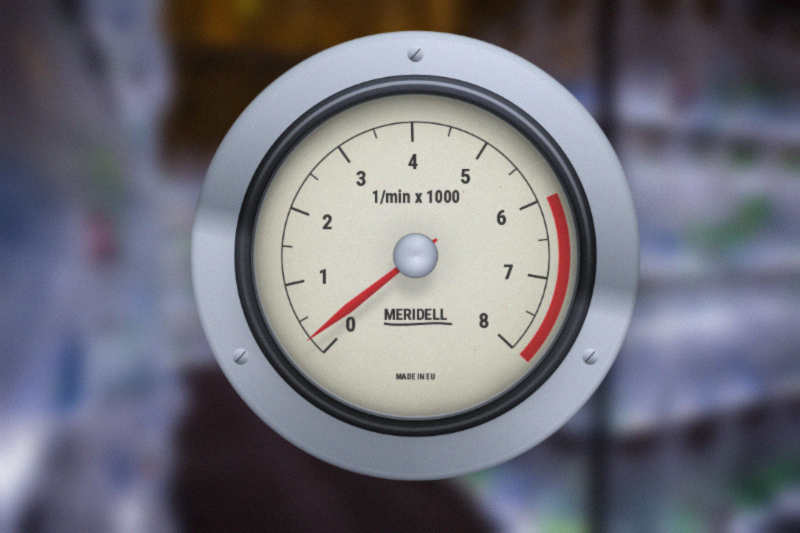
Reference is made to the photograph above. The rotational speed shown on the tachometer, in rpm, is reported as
250 rpm
